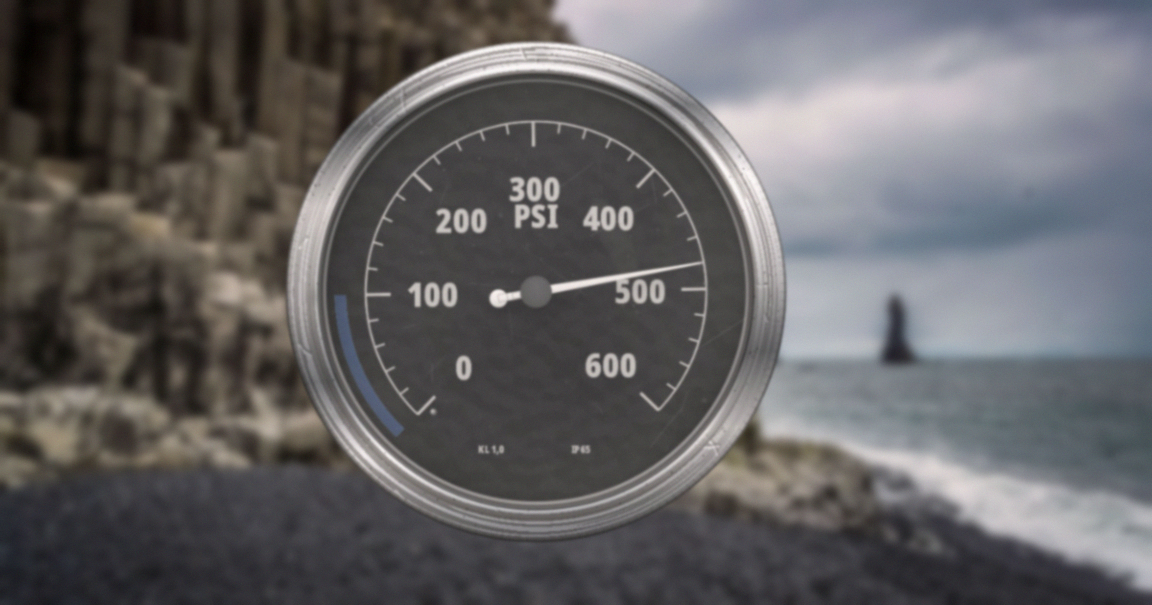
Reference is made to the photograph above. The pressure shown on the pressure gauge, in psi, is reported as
480 psi
